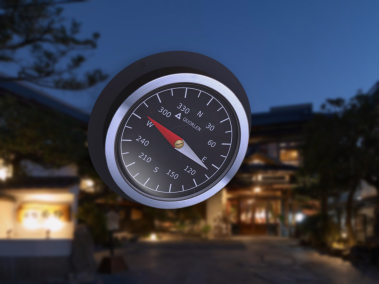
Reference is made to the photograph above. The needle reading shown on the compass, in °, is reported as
277.5 °
